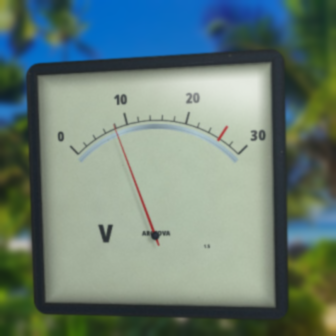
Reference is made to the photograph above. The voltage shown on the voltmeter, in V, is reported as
8 V
